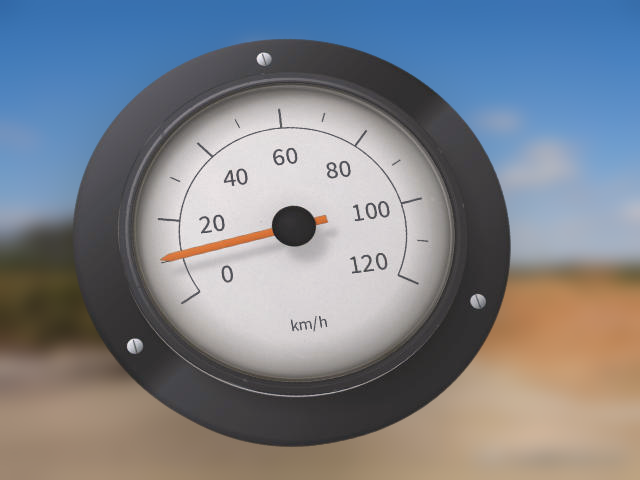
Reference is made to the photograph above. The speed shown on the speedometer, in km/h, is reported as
10 km/h
